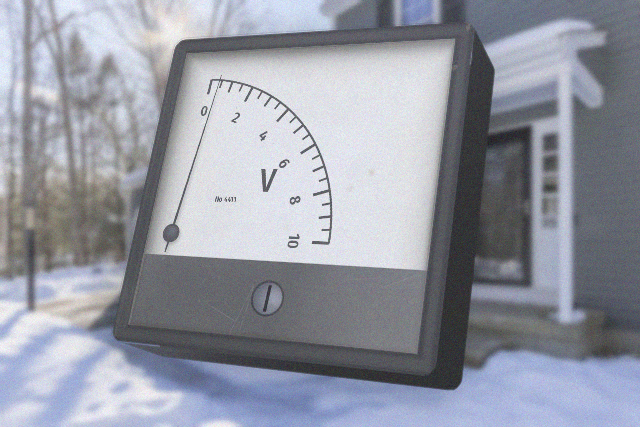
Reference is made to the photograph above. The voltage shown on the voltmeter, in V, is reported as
0.5 V
